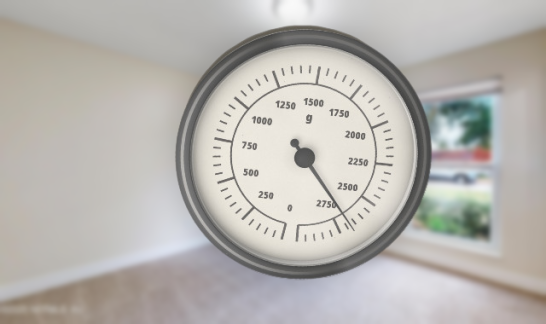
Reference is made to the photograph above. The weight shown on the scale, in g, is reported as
2675 g
